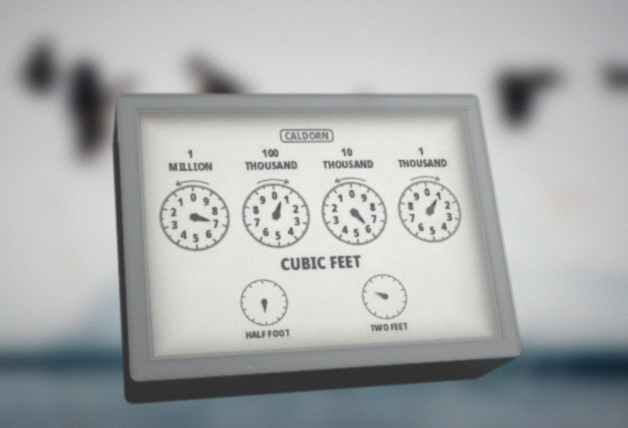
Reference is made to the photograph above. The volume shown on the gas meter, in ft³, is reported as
706100 ft³
